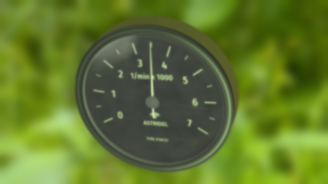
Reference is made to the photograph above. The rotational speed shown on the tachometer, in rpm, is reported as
3500 rpm
